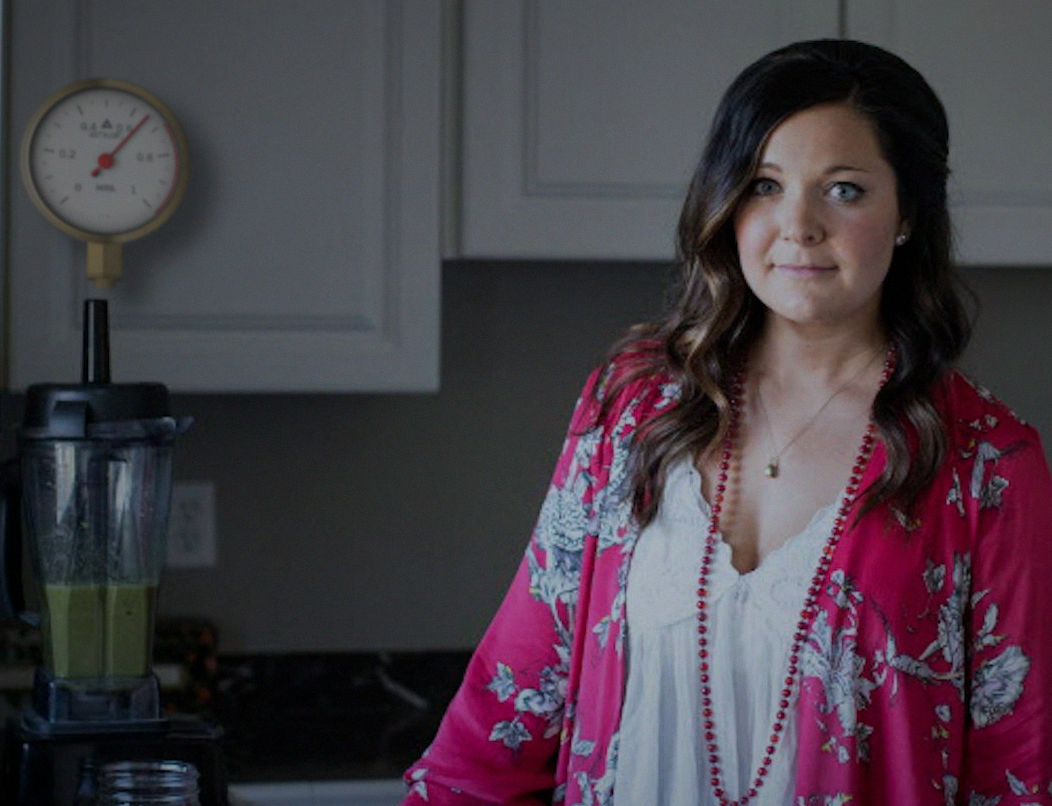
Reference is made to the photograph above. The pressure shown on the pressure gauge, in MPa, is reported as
0.65 MPa
